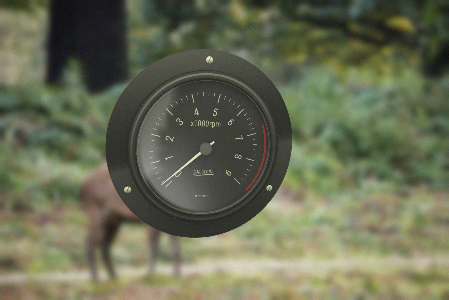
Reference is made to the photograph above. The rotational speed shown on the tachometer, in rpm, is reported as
200 rpm
